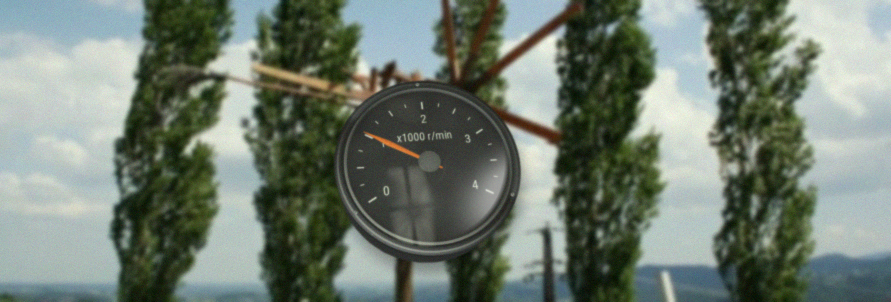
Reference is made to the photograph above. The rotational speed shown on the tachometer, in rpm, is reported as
1000 rpm
